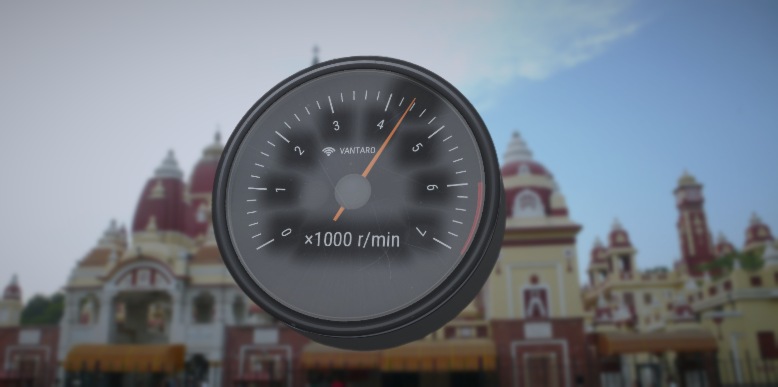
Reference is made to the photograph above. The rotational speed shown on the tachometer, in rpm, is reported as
4400 rpm
